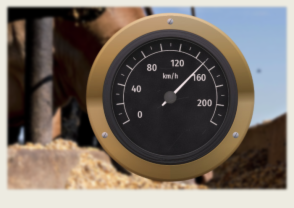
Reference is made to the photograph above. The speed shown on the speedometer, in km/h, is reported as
150 km/h
